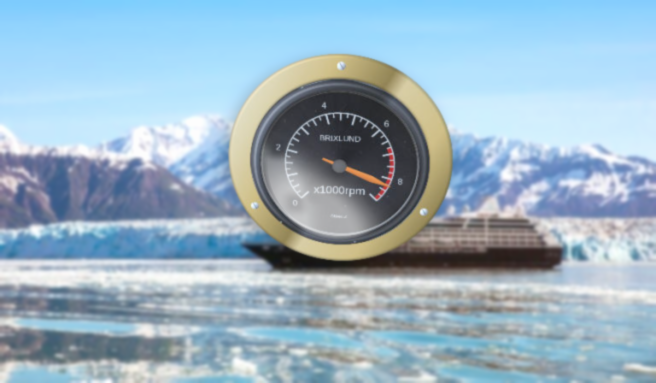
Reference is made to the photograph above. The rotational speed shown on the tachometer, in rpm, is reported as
8250 rpm
